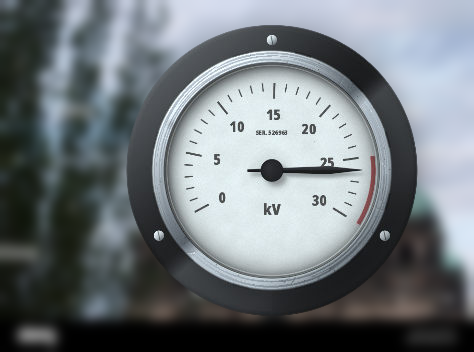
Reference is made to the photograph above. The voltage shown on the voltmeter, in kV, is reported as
26 kV
